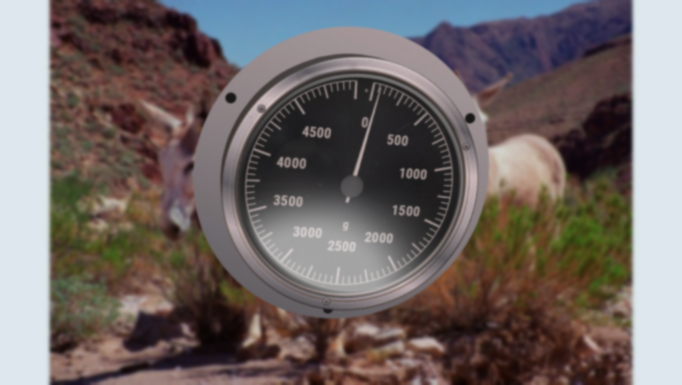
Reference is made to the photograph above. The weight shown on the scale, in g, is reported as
50 g
